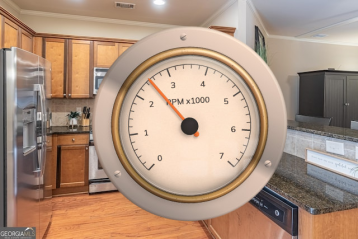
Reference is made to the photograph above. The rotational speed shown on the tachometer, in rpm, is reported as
2500 rpm
